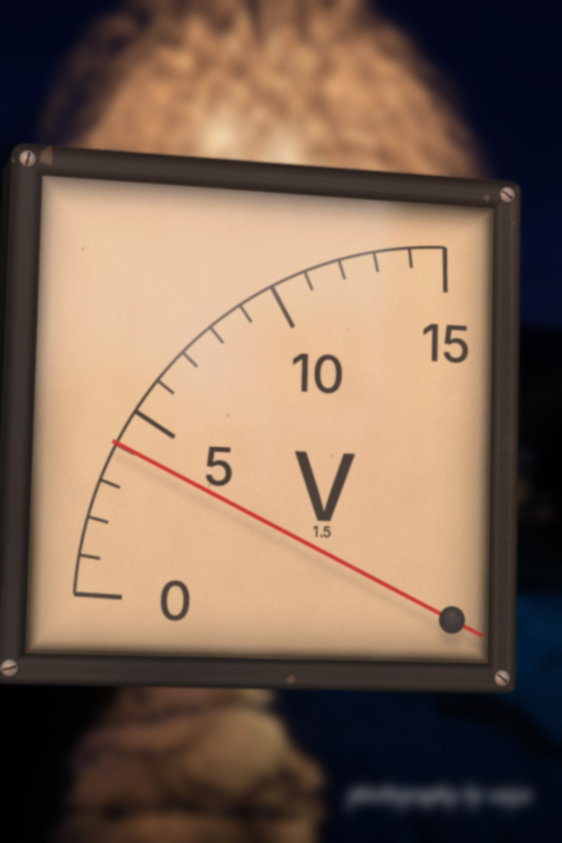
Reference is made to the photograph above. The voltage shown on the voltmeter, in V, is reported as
4 V
